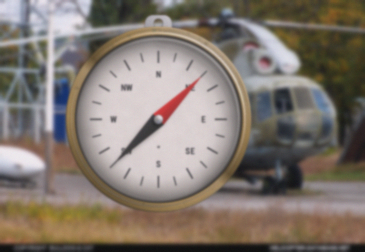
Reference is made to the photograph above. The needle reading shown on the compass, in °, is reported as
45 °
